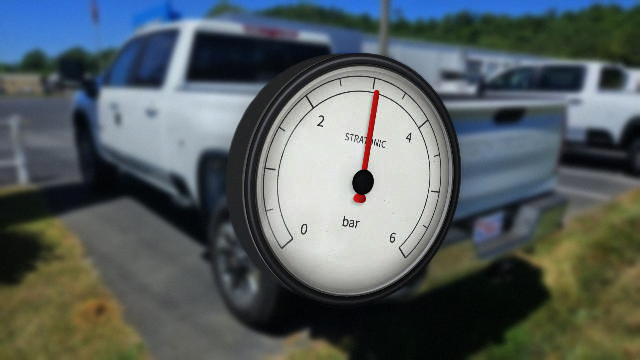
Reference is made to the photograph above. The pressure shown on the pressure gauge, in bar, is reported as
3 bar
